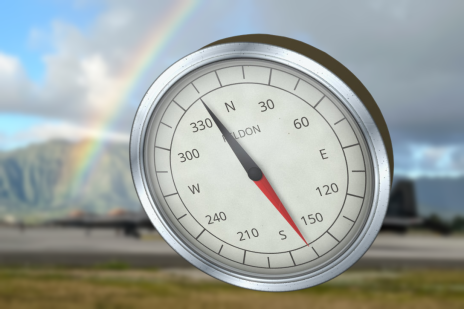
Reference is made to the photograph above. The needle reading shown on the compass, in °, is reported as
165 °
